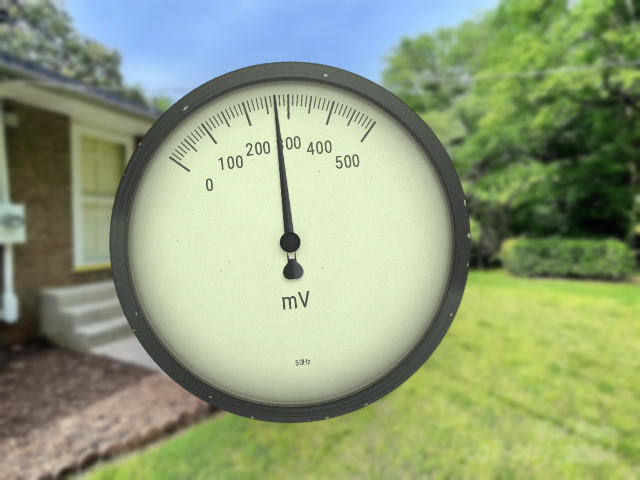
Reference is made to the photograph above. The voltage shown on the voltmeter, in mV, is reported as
270 mV
